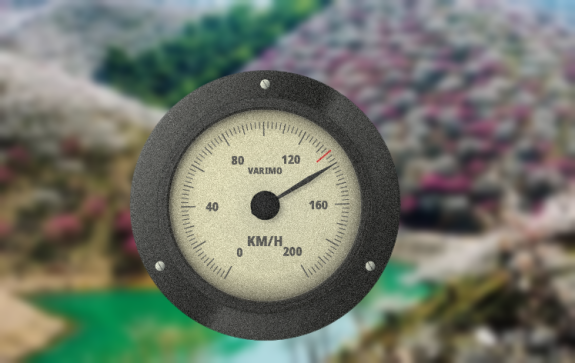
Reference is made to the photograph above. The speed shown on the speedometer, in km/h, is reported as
140 km/h
